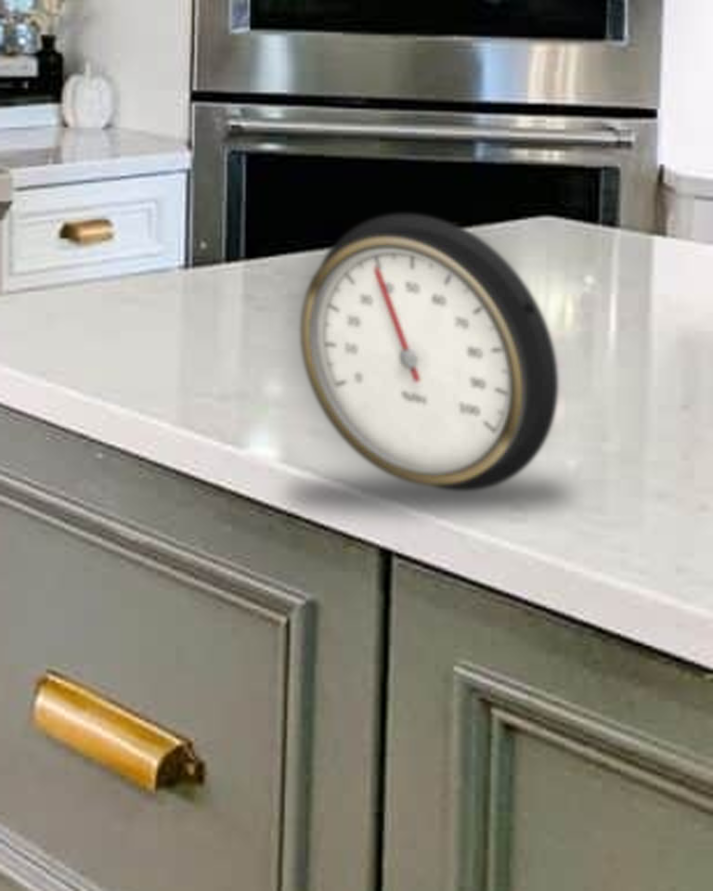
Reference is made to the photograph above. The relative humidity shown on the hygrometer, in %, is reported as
40 %
